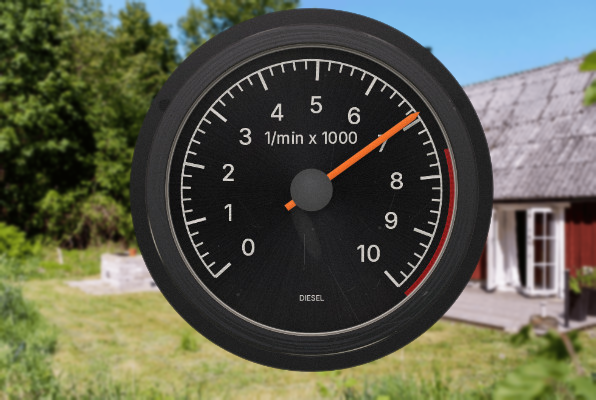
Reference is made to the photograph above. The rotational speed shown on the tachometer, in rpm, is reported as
6900 rpm
